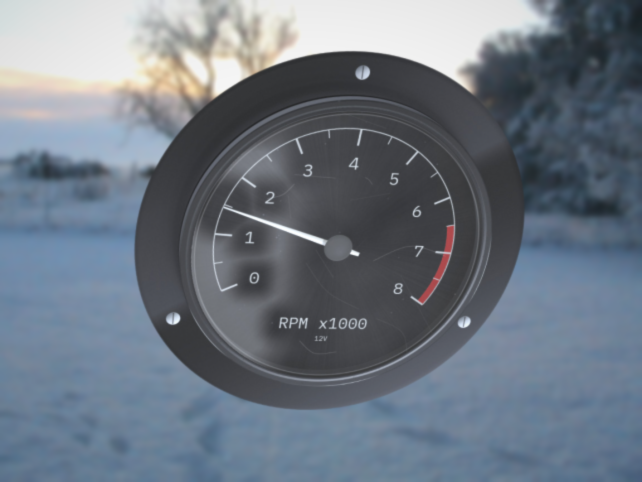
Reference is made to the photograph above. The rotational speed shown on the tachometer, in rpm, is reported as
1500 rpm
